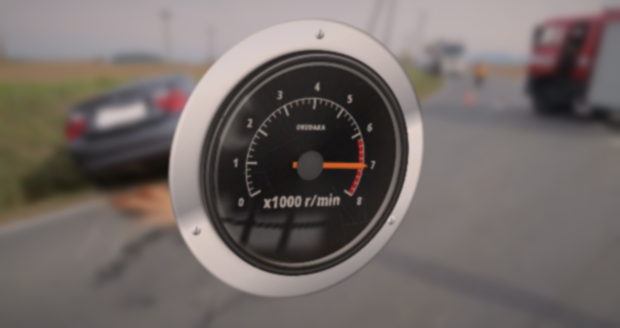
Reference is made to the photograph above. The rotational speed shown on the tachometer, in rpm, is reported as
7000 rpm
